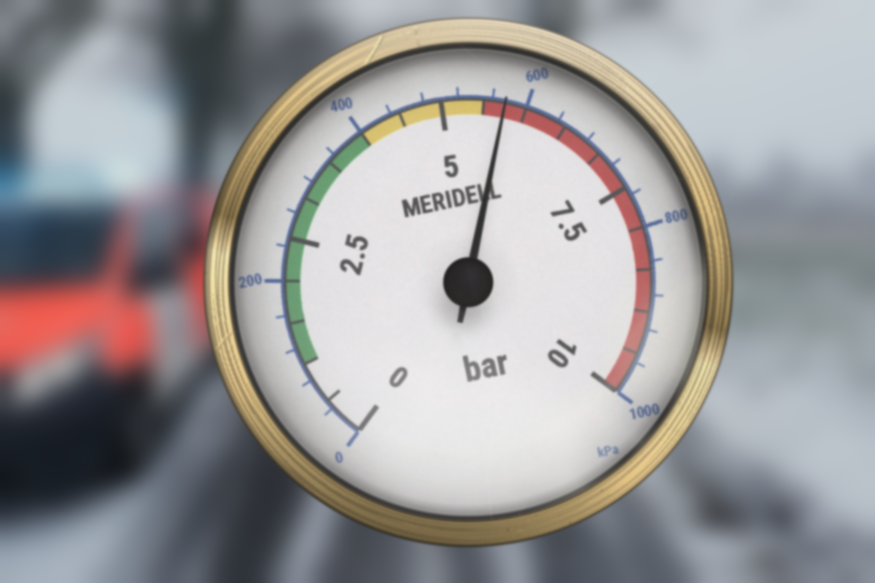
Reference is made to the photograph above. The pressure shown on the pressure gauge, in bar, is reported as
5.75 bar
